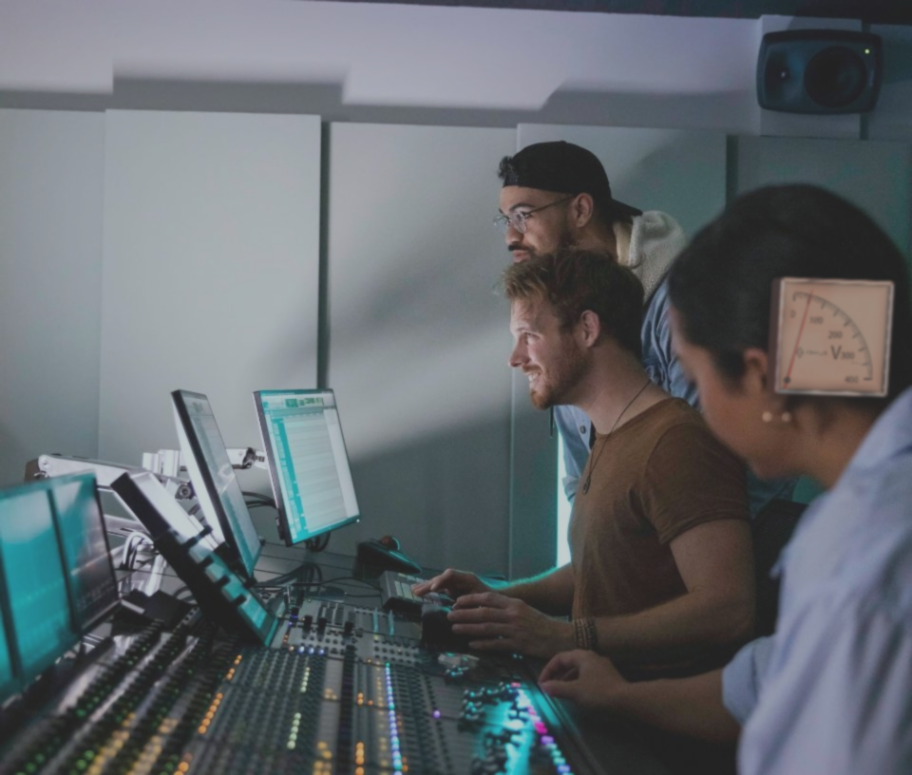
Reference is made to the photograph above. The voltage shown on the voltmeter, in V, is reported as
50 V
